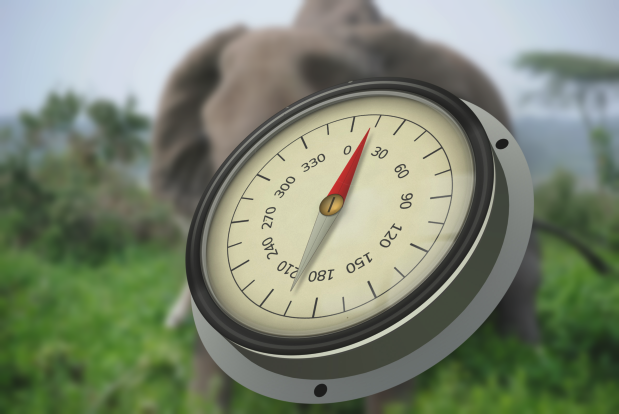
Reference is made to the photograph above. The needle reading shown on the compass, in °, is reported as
15 °
